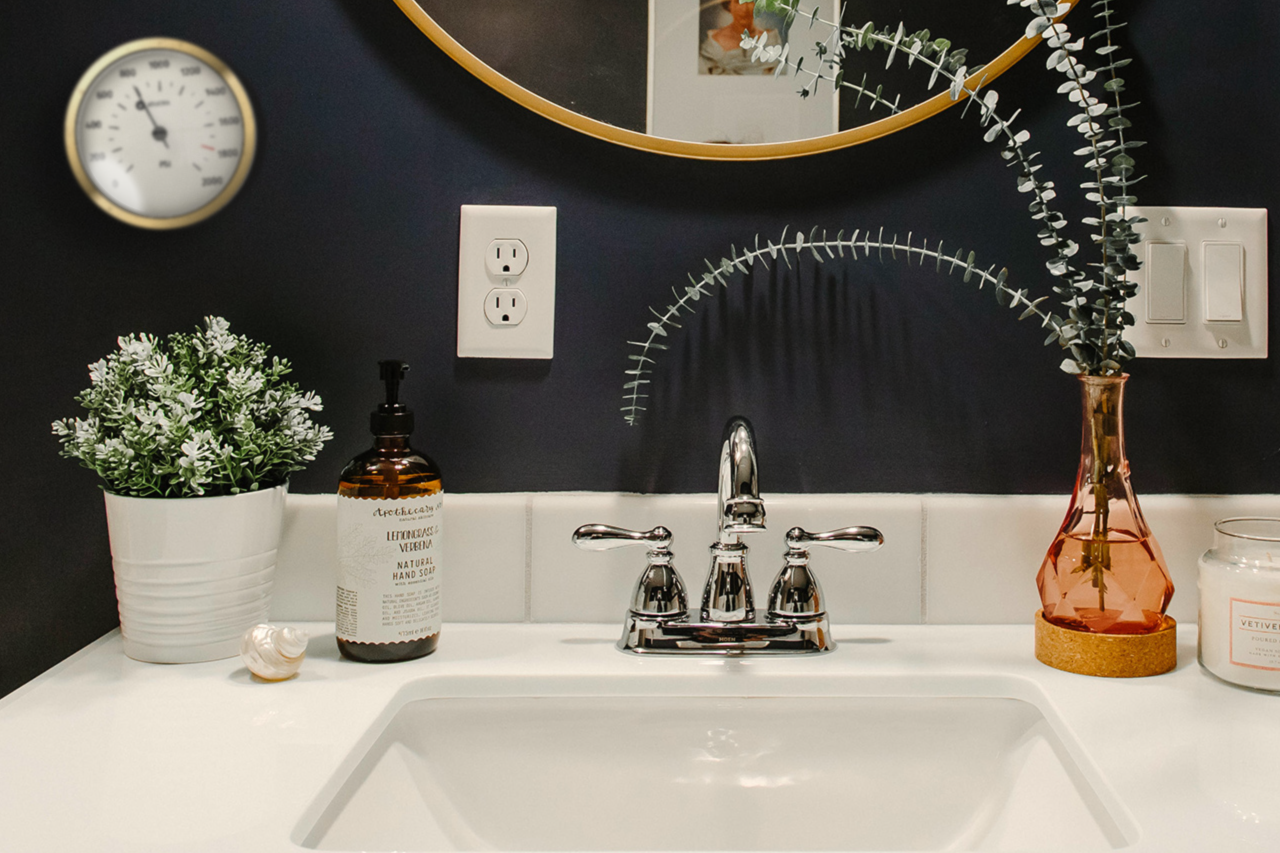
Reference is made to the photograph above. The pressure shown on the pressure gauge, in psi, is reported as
800 psi
